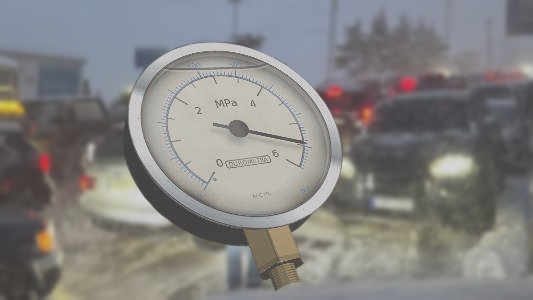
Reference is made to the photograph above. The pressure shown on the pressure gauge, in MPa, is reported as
5.5 MPa
